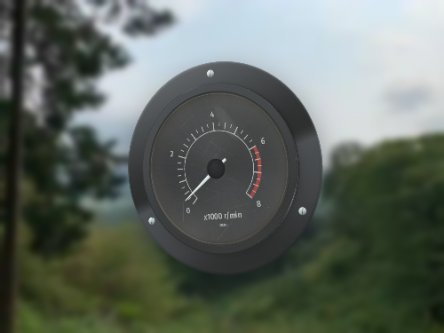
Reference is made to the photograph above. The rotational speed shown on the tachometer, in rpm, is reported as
250 rpm
